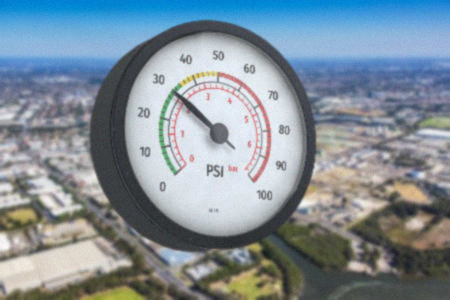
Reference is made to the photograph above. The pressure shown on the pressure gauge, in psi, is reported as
30 psi
